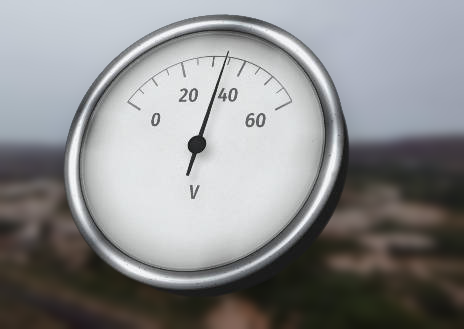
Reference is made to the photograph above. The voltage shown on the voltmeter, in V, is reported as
35 V
